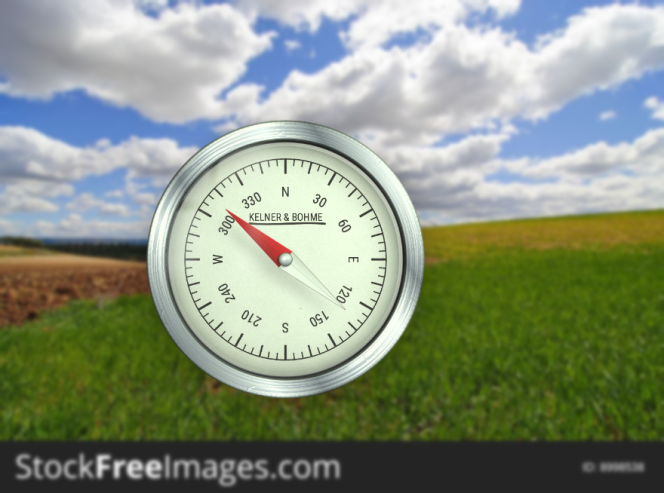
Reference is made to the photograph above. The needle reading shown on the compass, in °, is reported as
310 °
